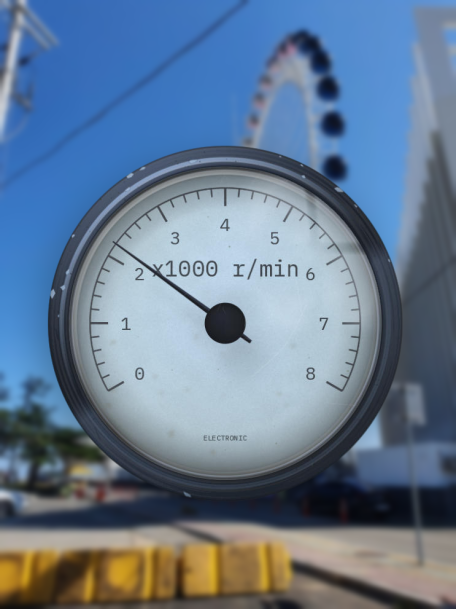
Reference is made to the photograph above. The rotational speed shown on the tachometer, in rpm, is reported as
2200 rpm
